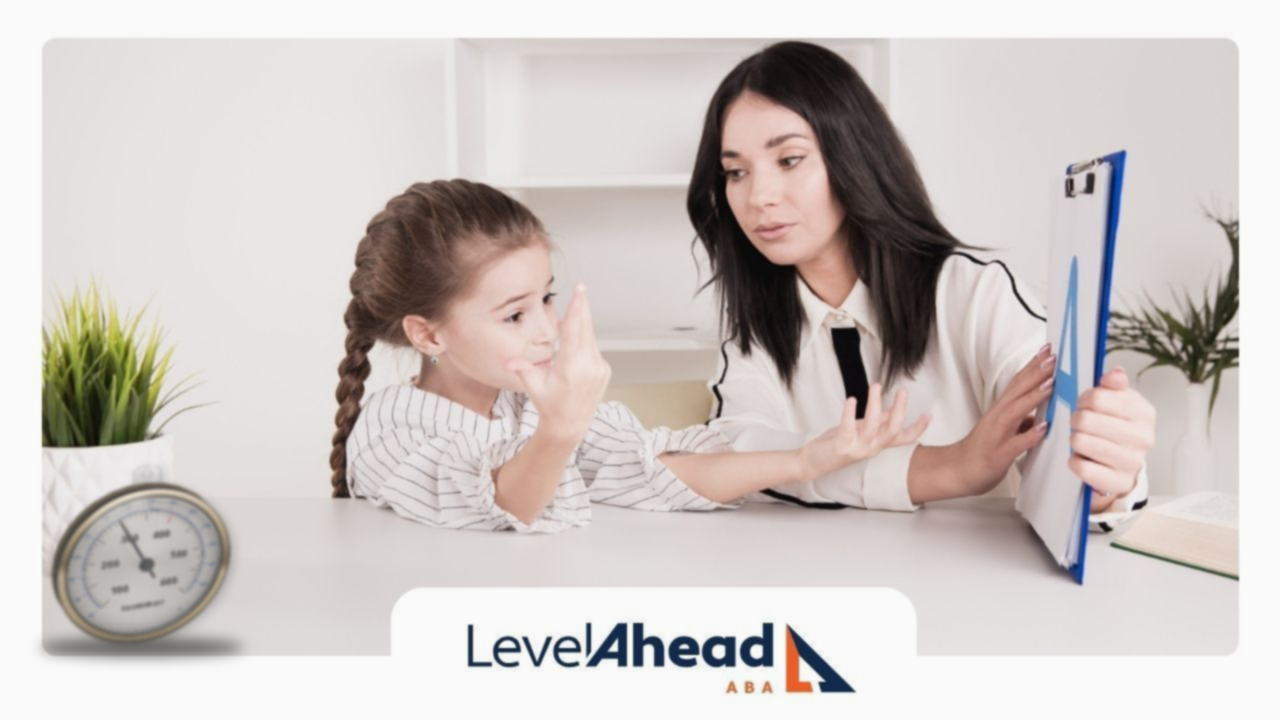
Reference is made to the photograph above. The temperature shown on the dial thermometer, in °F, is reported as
300 °F
